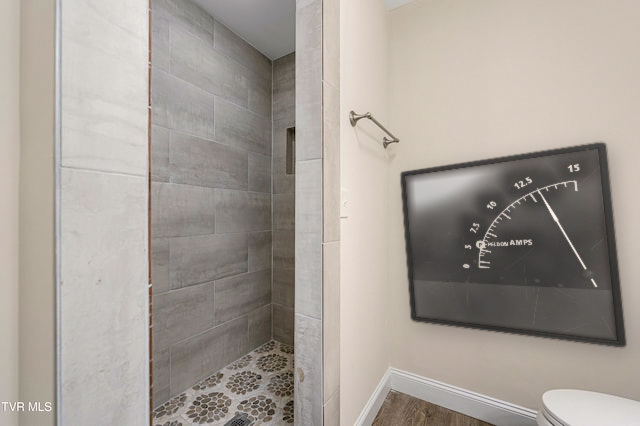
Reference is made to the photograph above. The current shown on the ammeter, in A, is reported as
13 A
